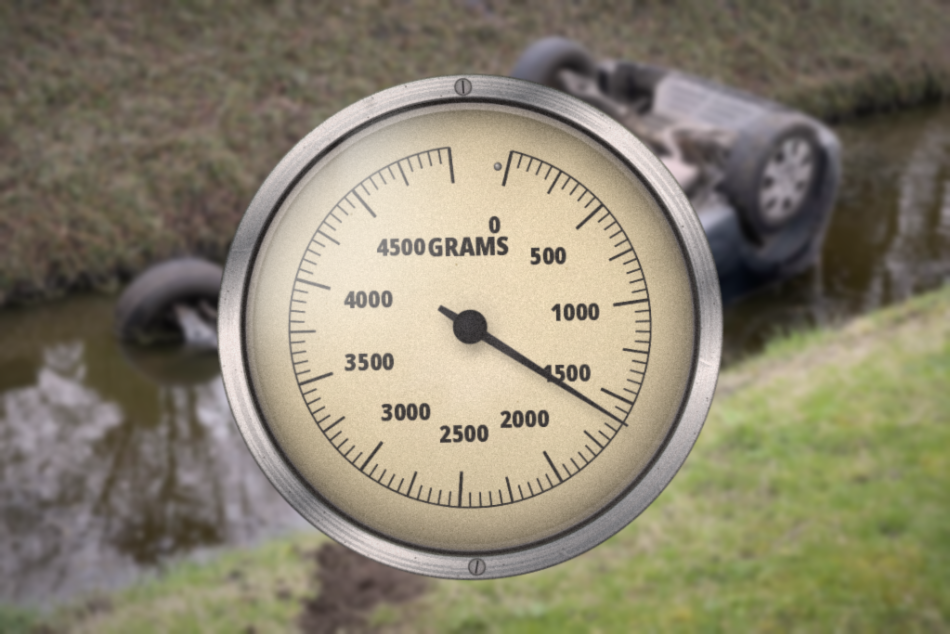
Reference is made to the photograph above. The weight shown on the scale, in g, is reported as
1600 g
